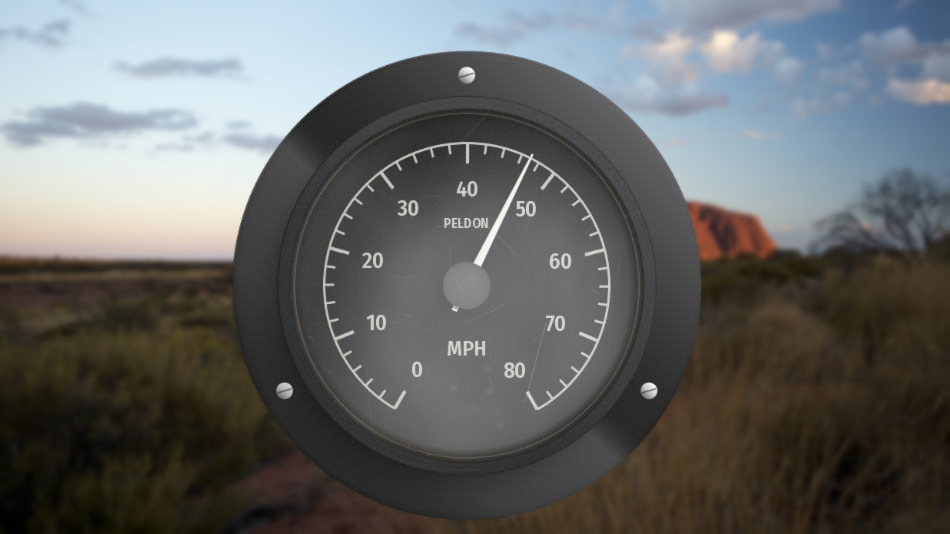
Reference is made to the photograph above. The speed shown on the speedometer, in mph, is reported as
47 mph
